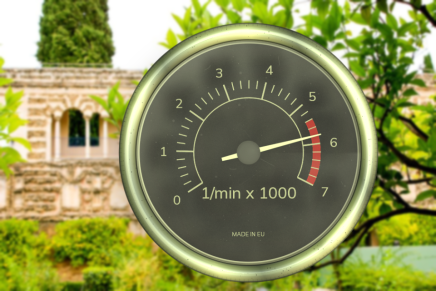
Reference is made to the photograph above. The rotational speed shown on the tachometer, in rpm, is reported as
5800 rpm
